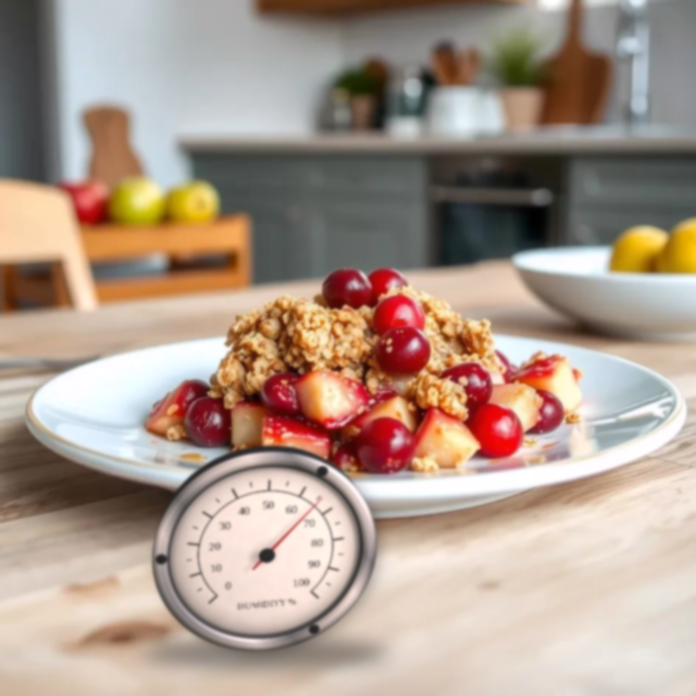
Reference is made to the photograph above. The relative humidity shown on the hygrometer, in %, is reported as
65 %
